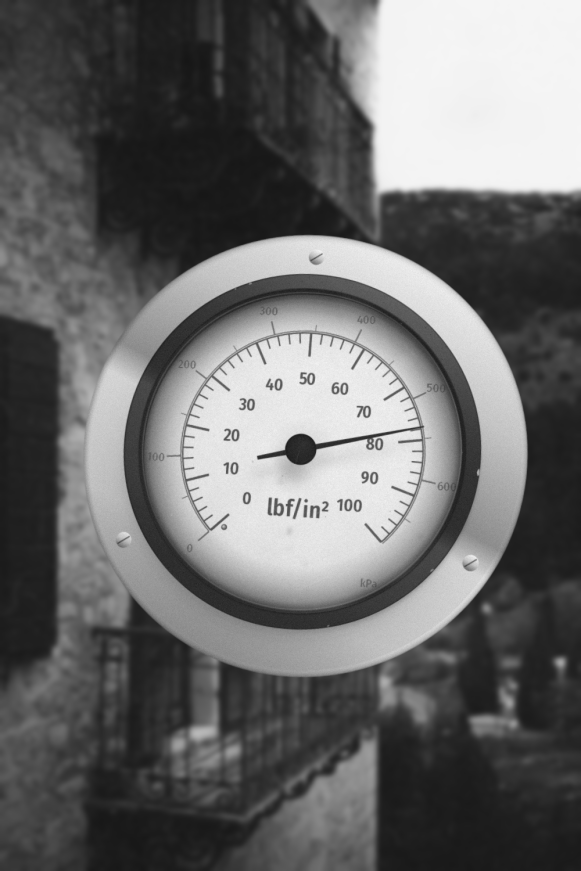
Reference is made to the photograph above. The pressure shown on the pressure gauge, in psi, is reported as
78 psi
